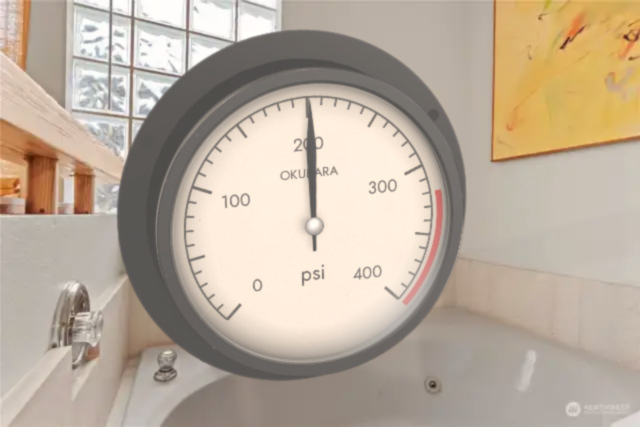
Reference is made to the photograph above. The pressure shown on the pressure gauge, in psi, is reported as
200 psi
